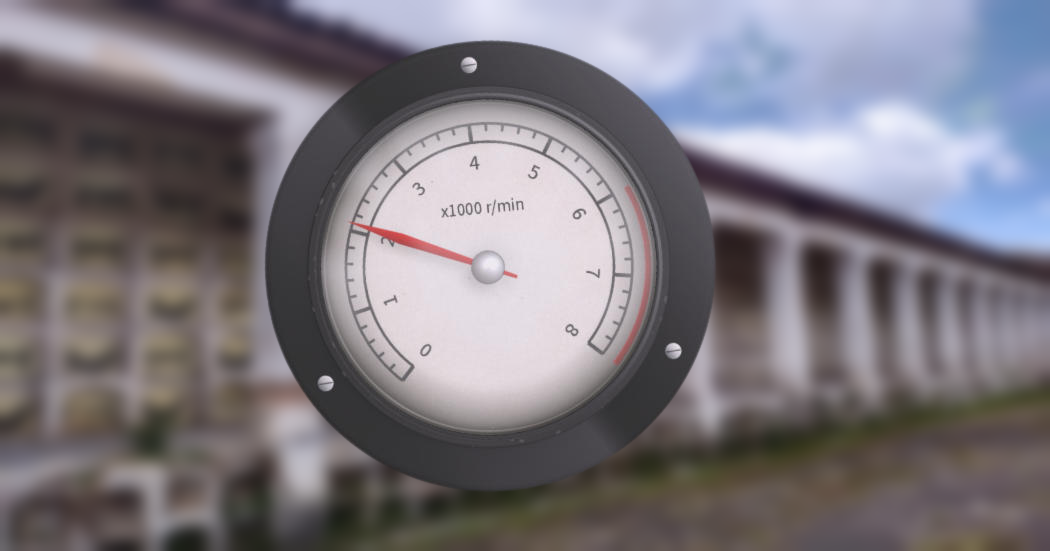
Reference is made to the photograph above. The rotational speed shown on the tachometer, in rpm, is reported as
2100 rpm
